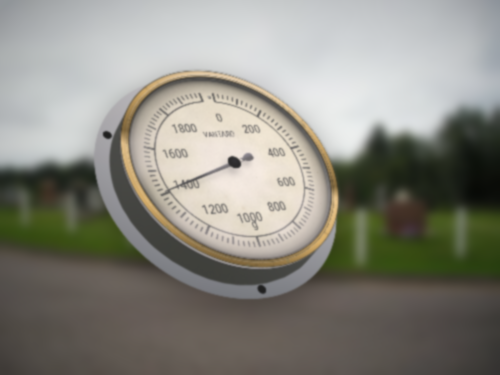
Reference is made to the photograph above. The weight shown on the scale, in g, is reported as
1400 g
